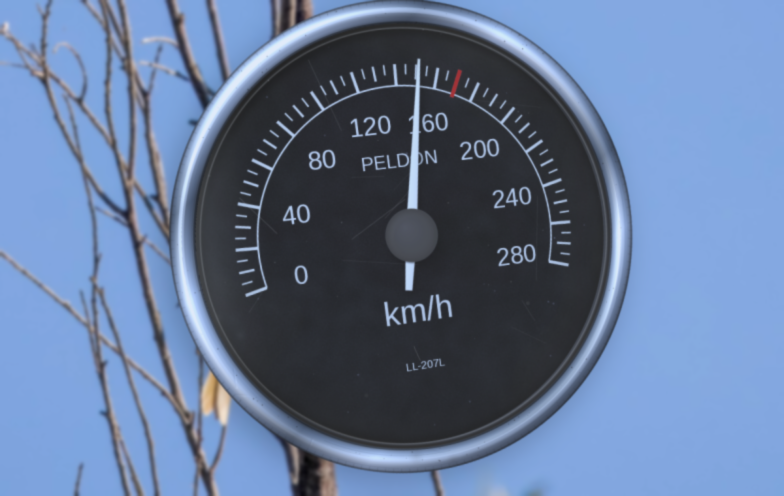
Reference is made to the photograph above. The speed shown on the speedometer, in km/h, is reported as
150 km/h
